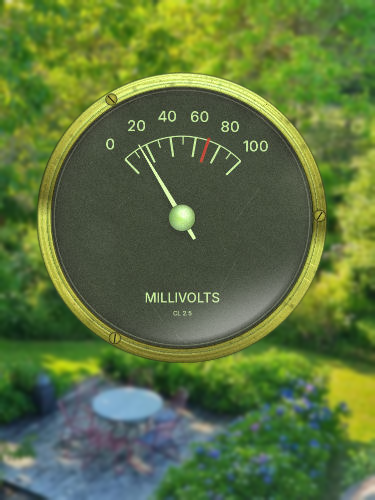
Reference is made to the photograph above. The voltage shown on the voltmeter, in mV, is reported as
15 mV
